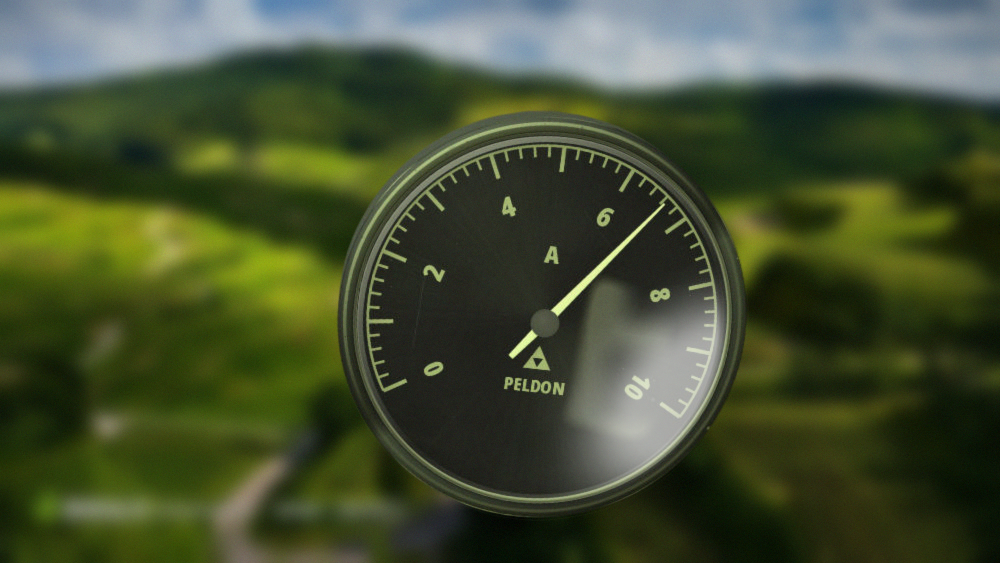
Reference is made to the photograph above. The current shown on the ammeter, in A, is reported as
6.6 A
